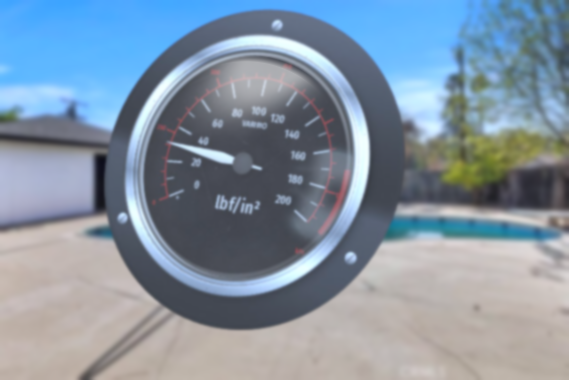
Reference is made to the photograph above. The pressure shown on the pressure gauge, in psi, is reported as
30 psi
